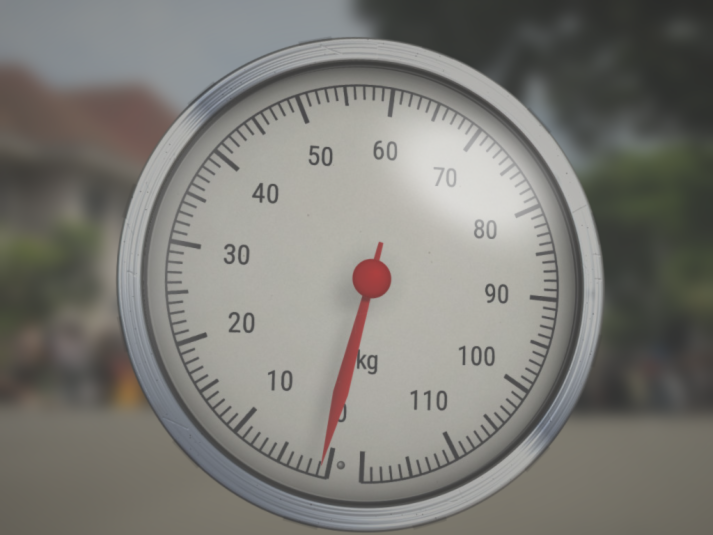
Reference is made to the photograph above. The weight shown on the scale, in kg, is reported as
1 kg
